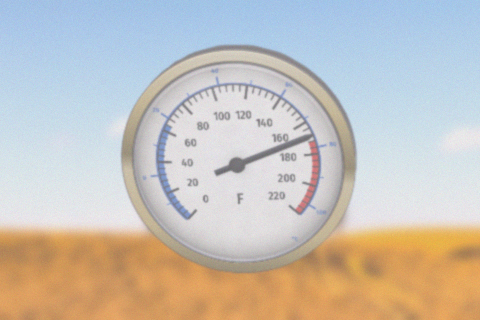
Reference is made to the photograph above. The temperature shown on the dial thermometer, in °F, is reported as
168 °F
